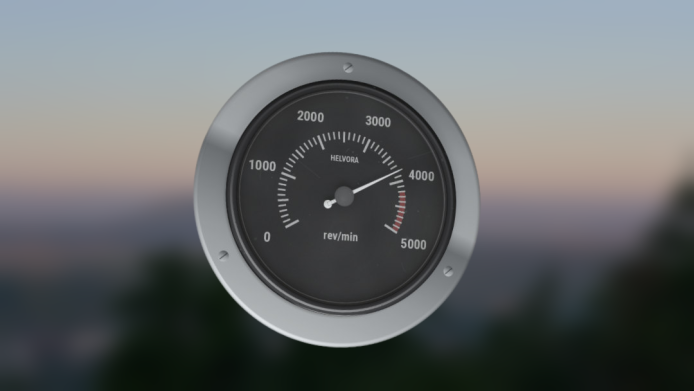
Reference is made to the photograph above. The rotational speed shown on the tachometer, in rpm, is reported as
3800 rpm
